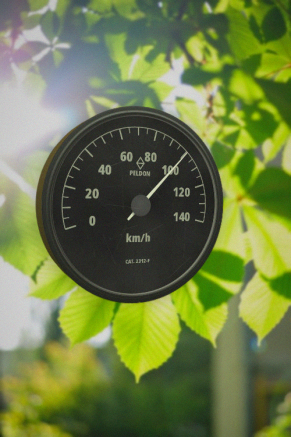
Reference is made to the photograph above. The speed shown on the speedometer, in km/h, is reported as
100 km/h
